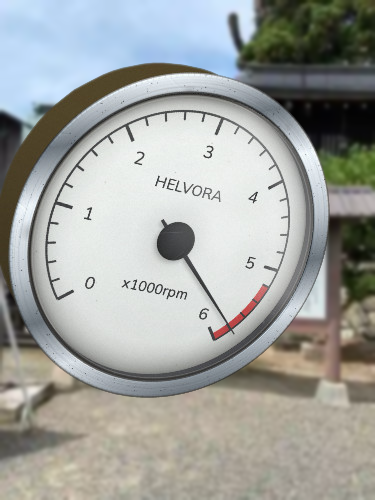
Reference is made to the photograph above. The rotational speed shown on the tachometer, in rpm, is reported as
5800 rpm
